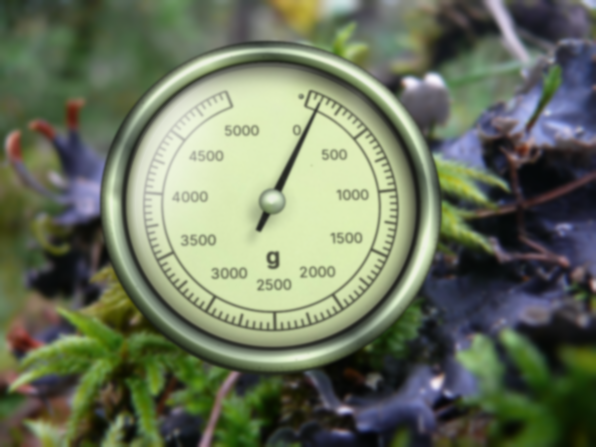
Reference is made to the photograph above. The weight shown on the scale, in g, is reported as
100 g
